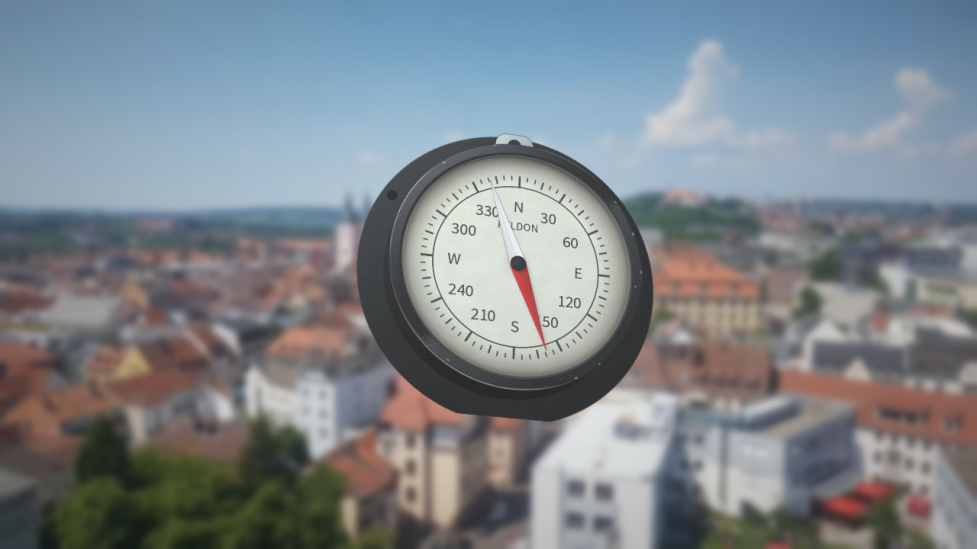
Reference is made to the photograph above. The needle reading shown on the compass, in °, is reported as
160 °
